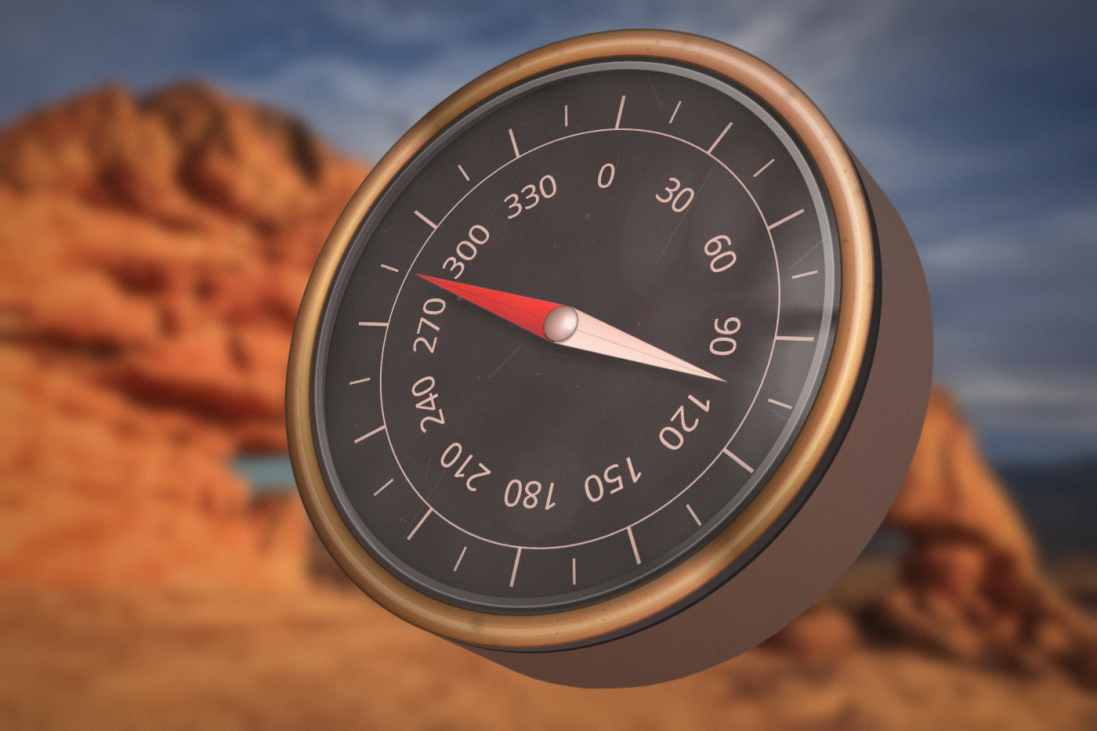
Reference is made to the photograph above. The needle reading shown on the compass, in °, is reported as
285 °
